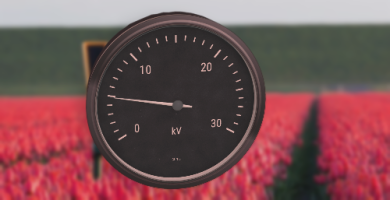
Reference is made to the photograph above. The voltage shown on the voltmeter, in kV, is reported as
5 kV
